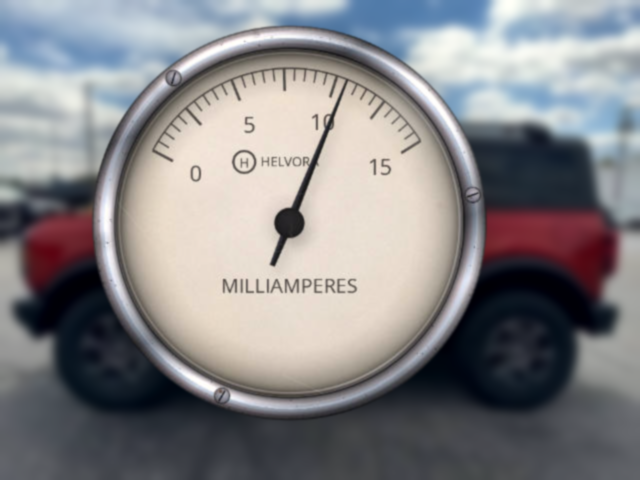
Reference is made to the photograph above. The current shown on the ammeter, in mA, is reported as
10.5 mA
